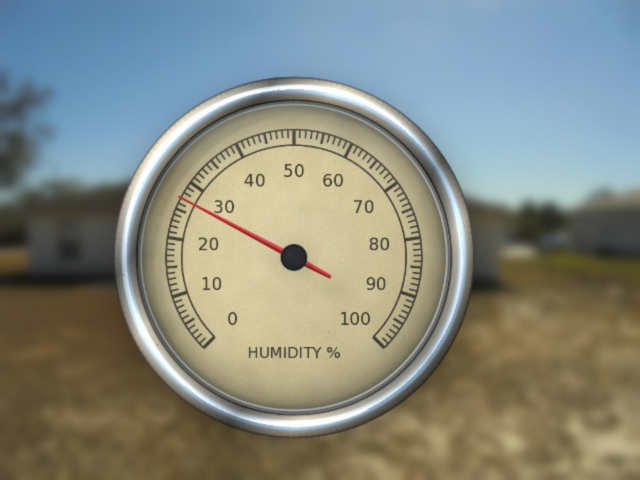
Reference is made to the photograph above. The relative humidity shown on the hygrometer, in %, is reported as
27 %
